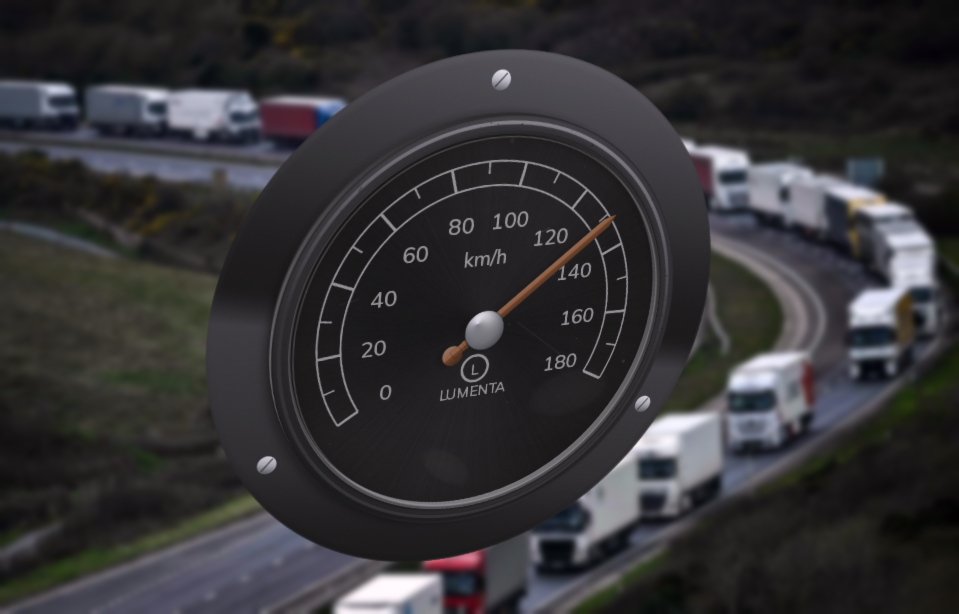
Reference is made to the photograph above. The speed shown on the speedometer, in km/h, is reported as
130 km/h
